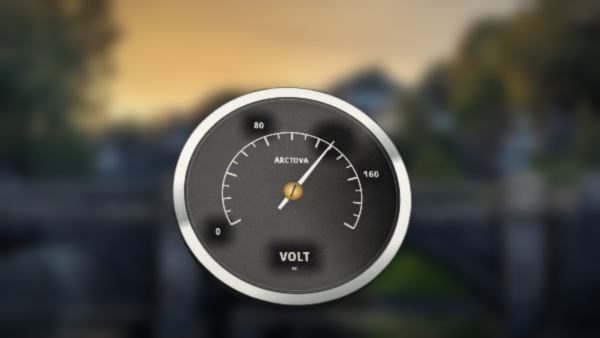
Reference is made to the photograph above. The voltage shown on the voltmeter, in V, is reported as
130 V
